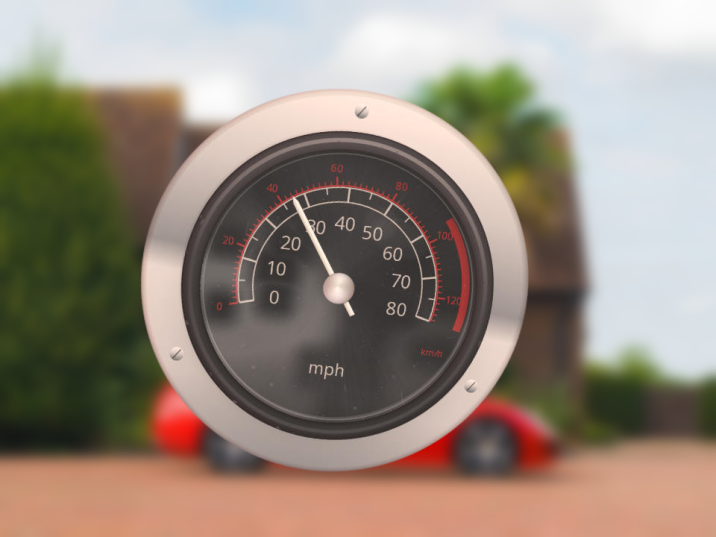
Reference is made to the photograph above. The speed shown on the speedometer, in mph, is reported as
27.5 mph
